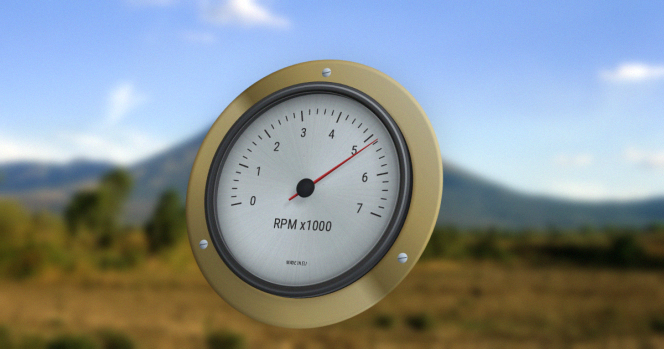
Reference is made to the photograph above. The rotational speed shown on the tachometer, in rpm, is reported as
5200 rpm
